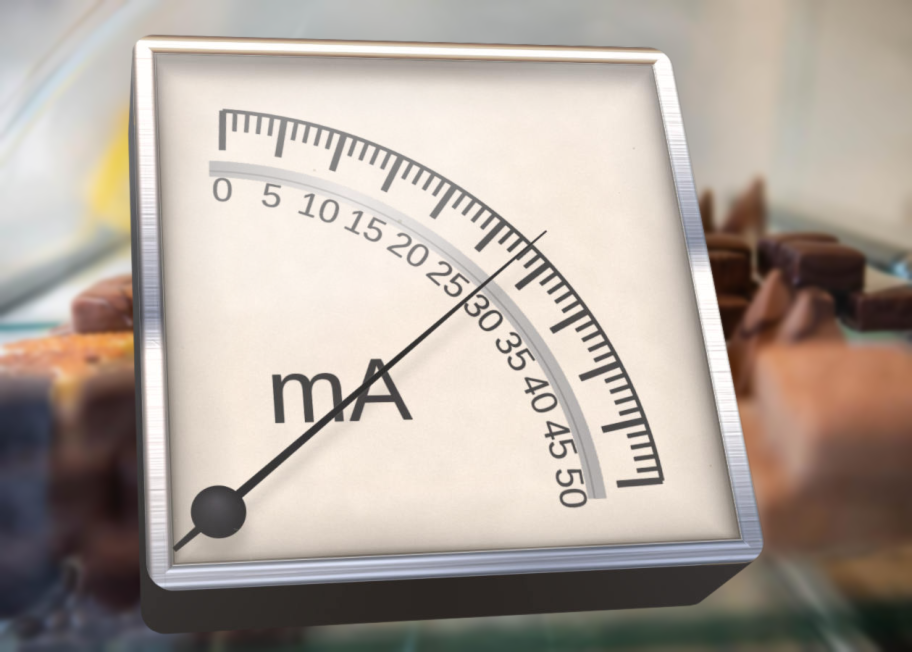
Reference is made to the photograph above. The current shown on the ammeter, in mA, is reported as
28 mA
